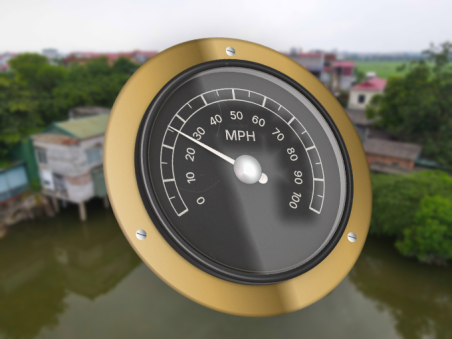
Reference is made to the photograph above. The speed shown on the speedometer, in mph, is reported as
25 mph
